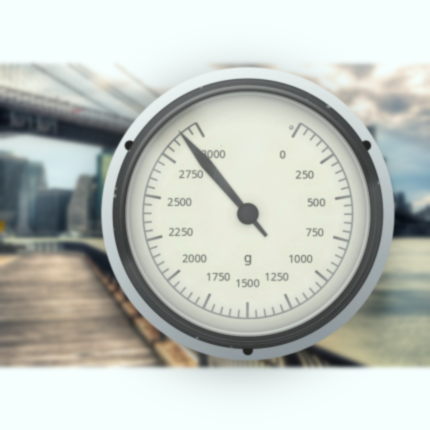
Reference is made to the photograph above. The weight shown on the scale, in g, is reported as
2900 g
